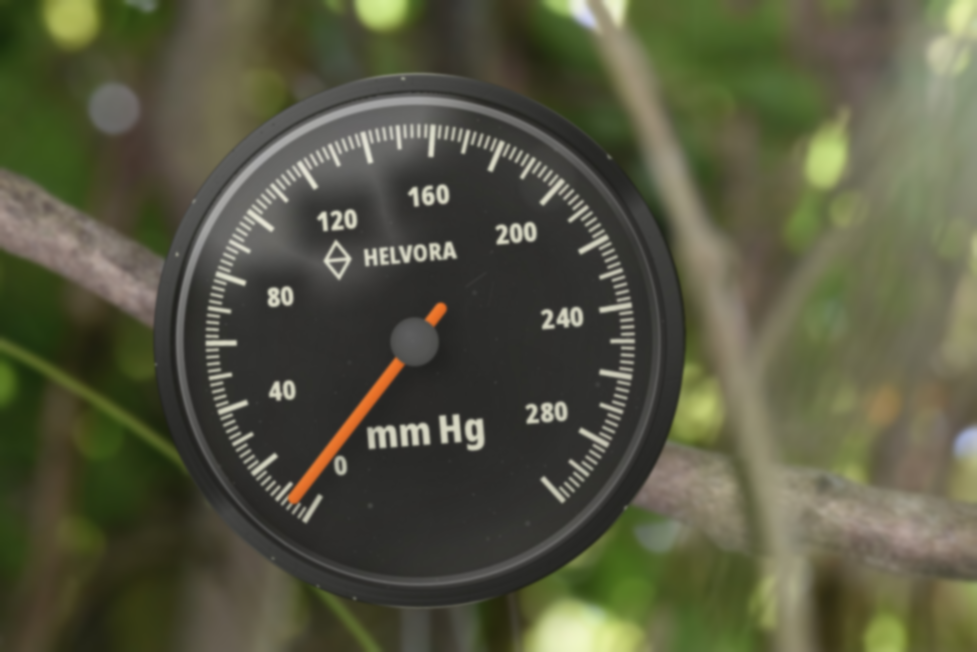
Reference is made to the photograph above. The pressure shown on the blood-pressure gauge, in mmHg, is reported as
6 mmHg
